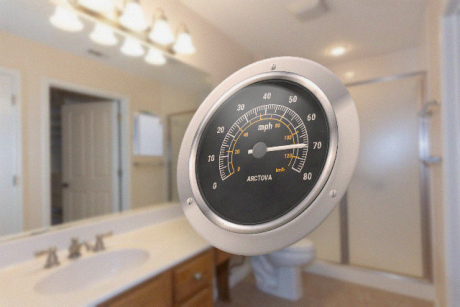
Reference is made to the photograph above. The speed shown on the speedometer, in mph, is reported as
70 mph
